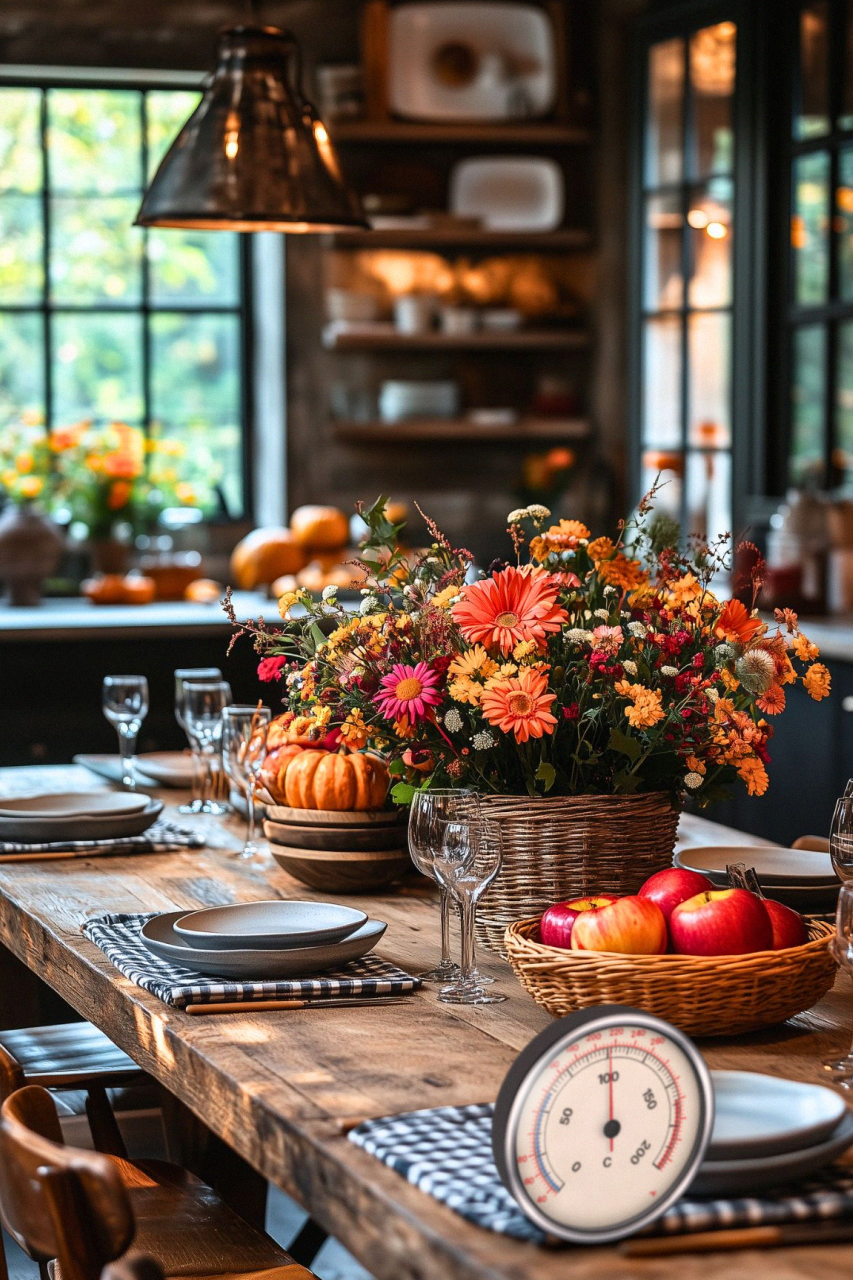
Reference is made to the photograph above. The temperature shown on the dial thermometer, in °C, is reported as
100 °C
